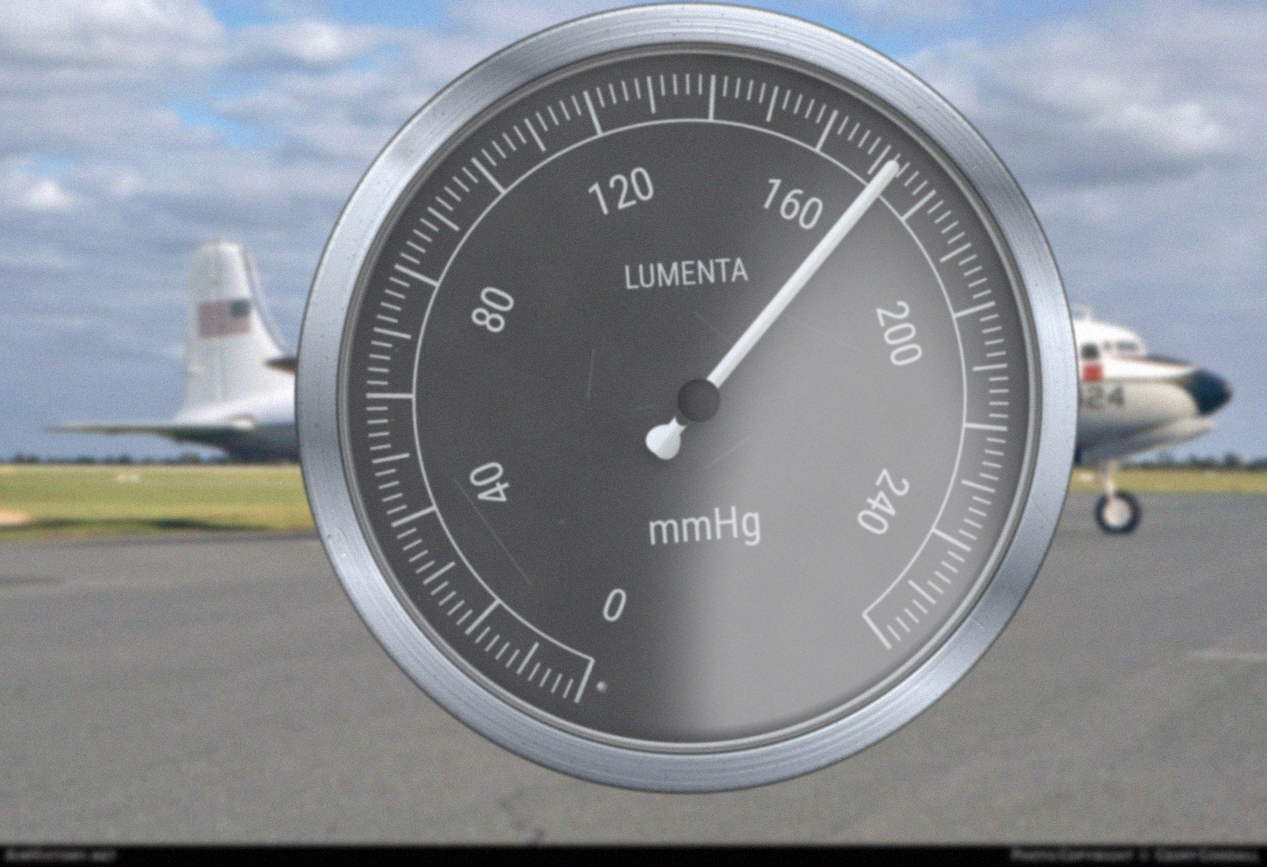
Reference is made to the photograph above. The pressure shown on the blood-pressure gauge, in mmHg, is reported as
172 mmHg
